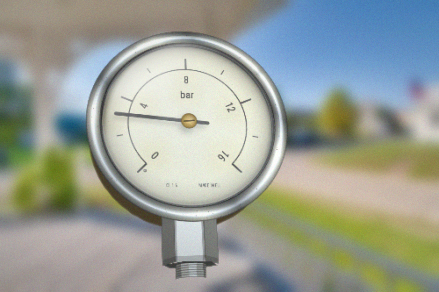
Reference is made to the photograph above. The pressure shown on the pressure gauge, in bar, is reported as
3 bar
